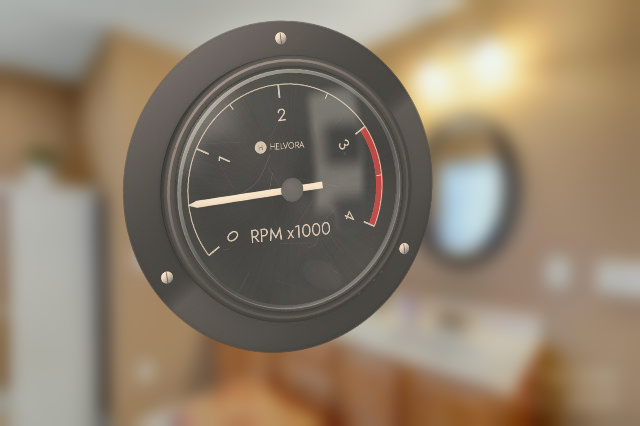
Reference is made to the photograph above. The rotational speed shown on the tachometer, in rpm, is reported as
500 rpm
